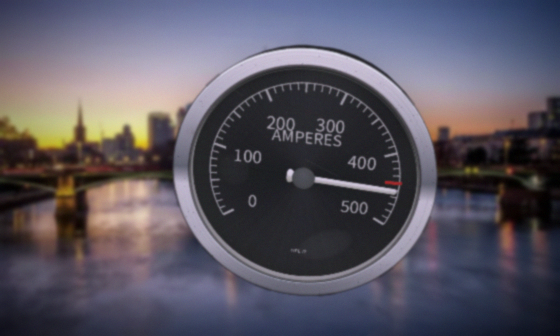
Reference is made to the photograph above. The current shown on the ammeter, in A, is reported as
450 A
